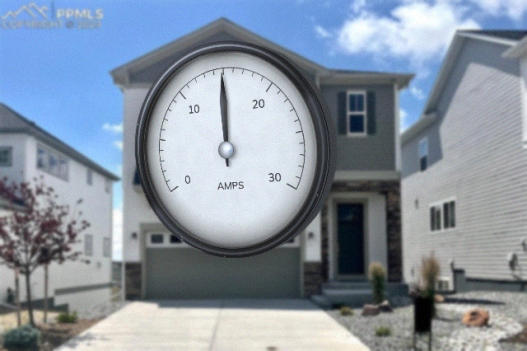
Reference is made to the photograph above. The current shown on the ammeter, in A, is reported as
15 A
